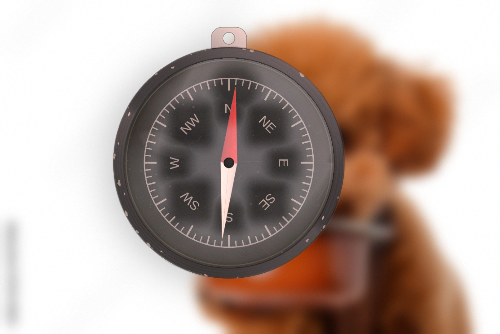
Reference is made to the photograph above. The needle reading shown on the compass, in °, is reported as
5 °
